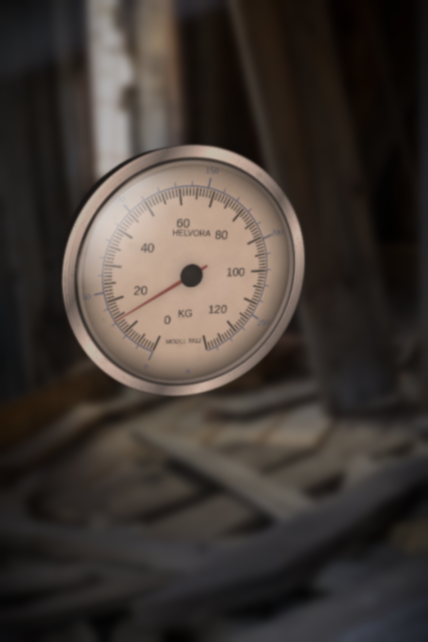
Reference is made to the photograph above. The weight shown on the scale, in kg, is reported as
15 kg
